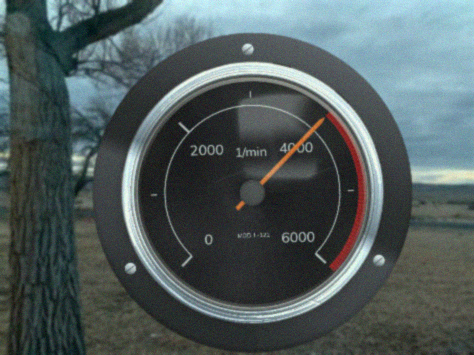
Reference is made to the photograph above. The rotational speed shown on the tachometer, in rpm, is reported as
4000 rpm
